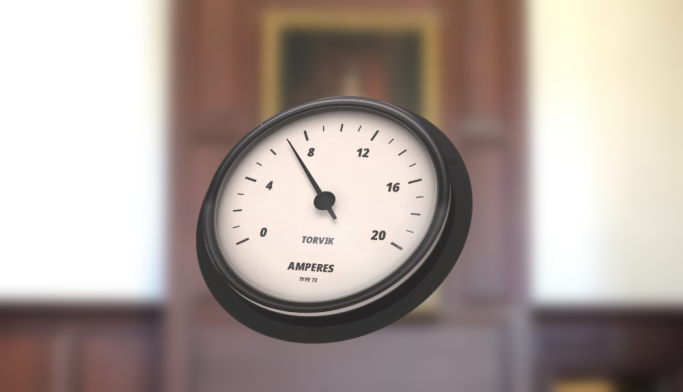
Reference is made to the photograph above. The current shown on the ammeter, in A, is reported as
7 A
